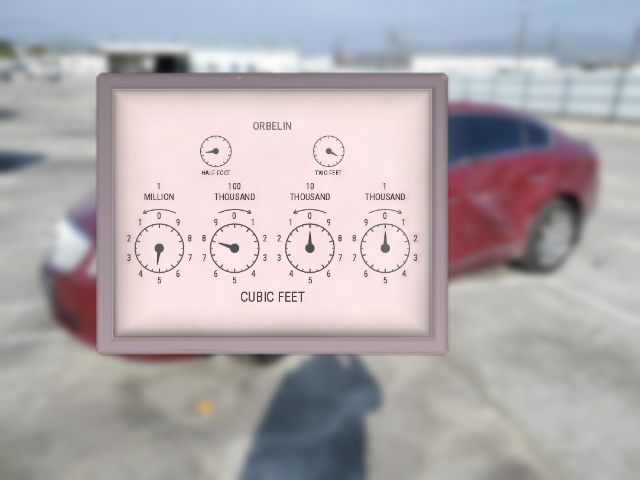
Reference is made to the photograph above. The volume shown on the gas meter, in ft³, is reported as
480000 ft³
